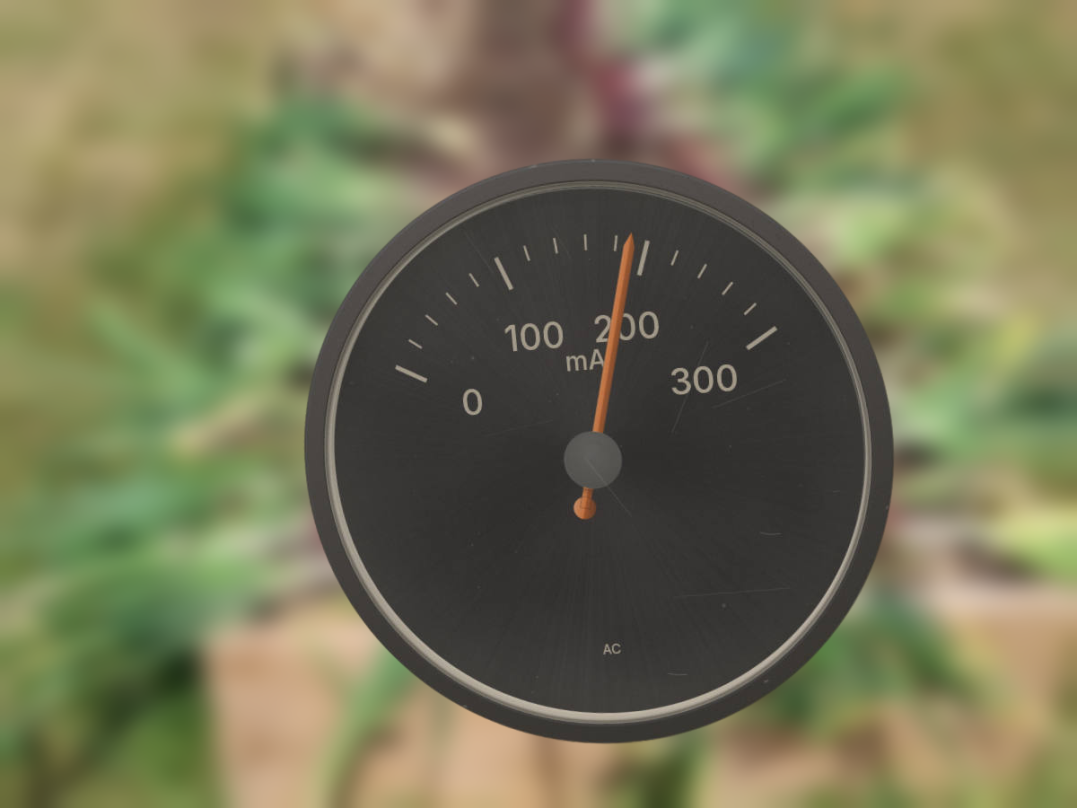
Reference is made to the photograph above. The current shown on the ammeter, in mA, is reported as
190 mA
